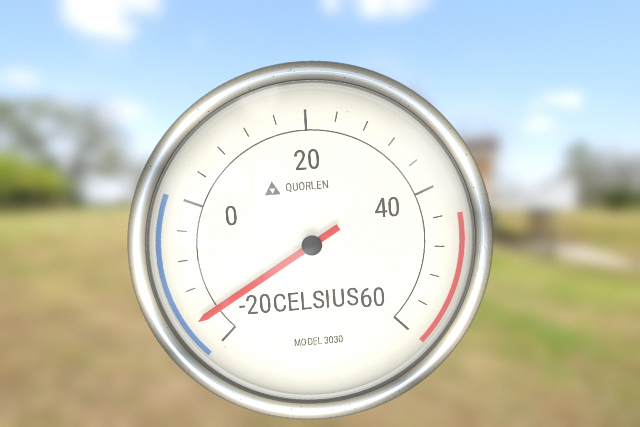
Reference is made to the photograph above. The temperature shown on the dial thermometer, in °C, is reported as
-16 °C
